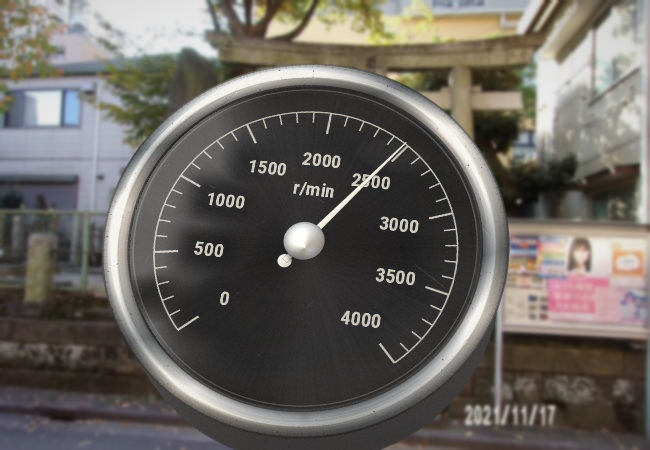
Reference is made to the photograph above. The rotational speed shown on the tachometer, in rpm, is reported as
2500 rpm
